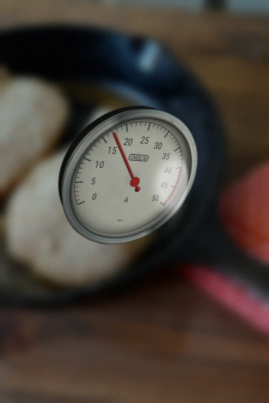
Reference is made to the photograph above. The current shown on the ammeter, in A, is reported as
17 A
